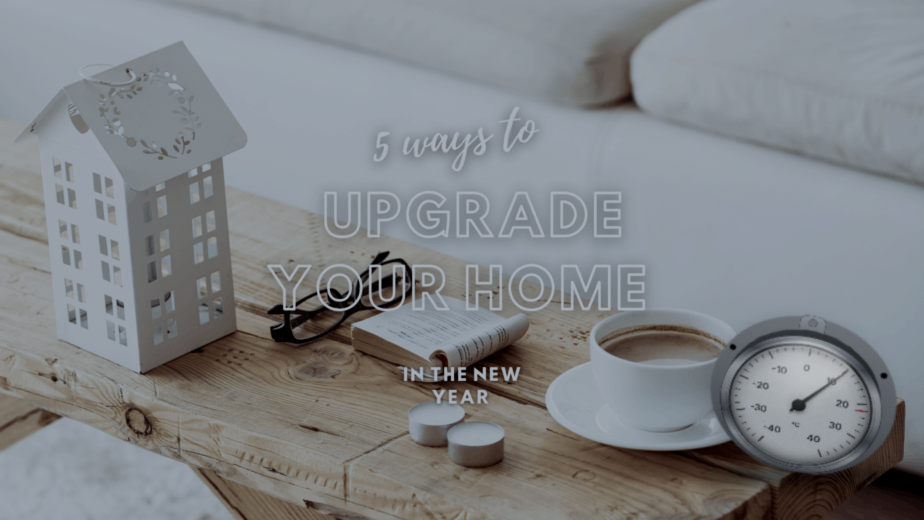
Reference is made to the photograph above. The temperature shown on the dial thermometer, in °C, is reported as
10 °C
